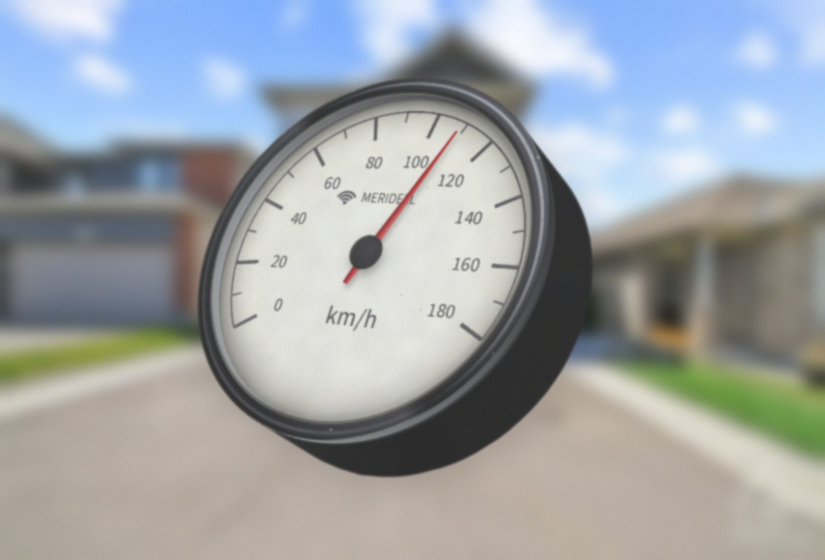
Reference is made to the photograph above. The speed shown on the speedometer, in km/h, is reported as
110 km/h
